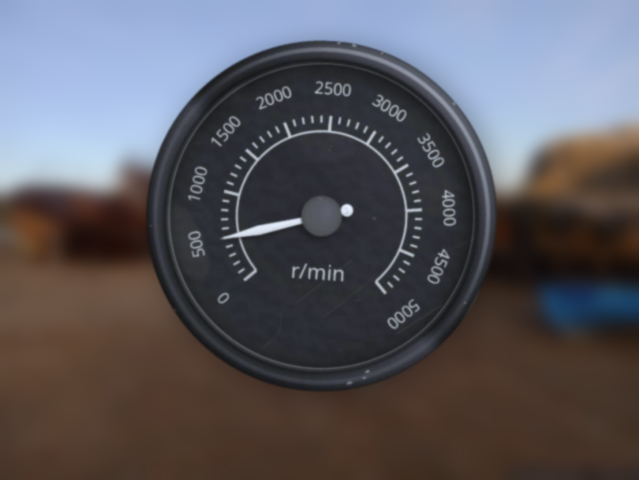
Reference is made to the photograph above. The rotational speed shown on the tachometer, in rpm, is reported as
500 rpm
